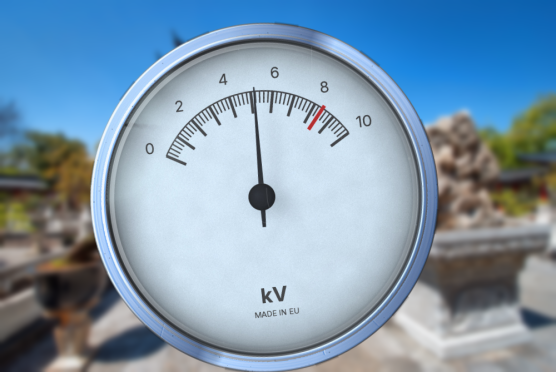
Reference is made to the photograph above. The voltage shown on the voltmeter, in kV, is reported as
5.2 kV
